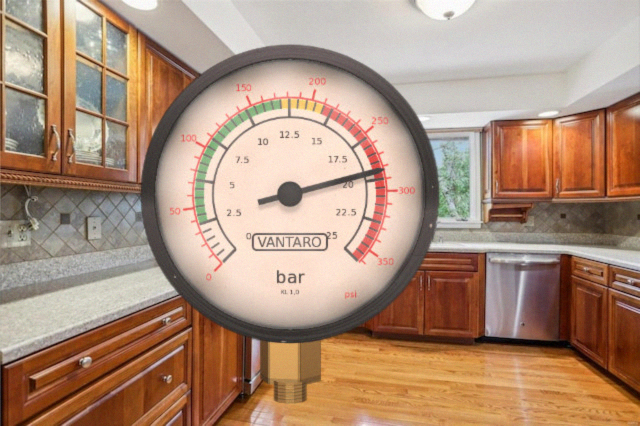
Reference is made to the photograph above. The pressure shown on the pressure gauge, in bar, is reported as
19.5 bar
